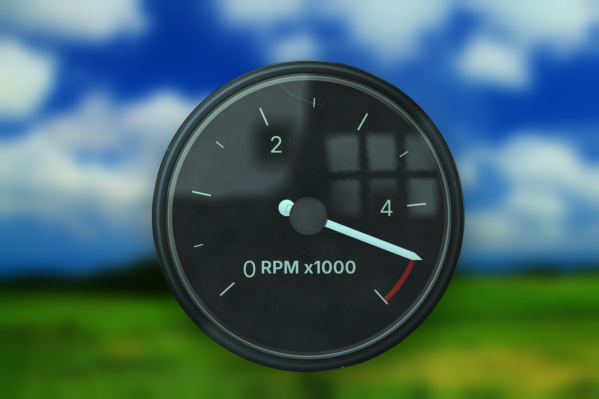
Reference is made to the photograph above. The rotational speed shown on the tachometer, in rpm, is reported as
4500 rpm
